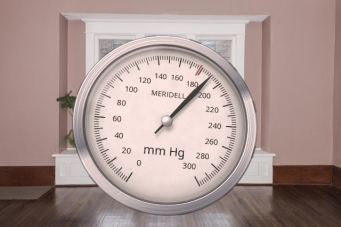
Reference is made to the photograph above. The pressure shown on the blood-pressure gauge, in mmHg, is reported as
190 mmHg
